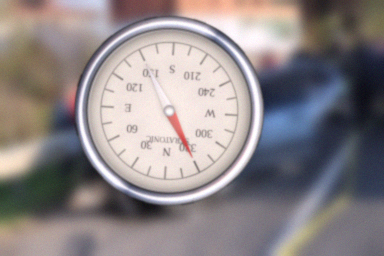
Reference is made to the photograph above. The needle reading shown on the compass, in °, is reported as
330 °
